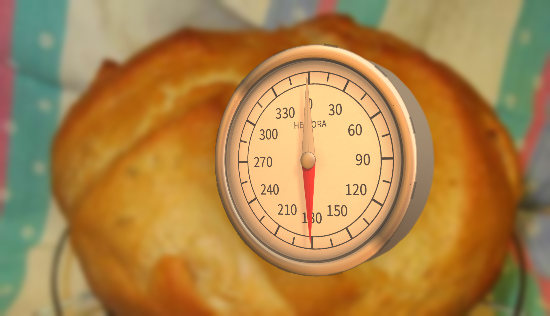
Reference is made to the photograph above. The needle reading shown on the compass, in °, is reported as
180 °
